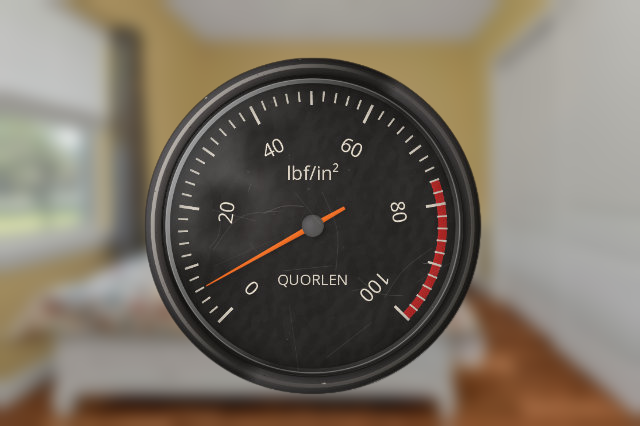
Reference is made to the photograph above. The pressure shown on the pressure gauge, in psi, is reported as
6 psi
